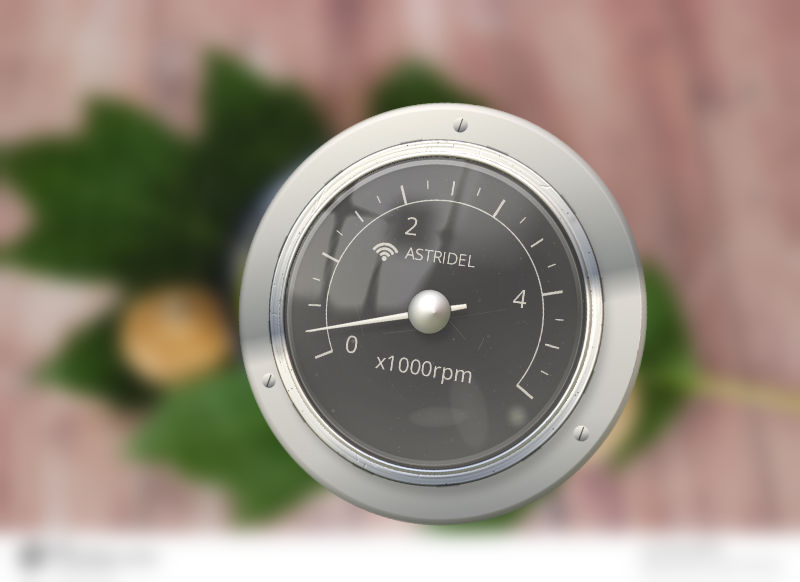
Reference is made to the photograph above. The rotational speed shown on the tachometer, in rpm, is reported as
250 rpm
